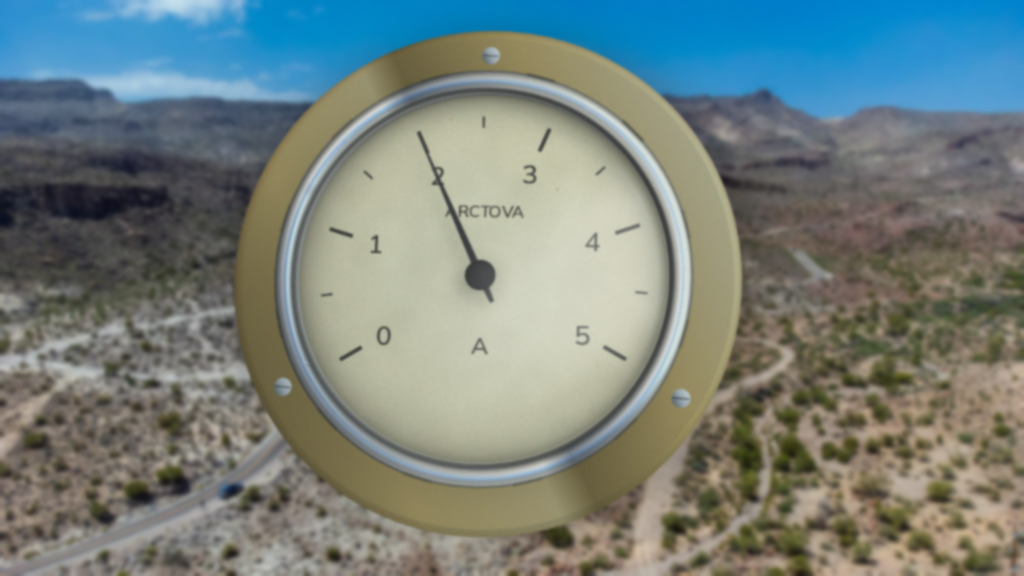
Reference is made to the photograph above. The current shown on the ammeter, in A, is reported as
2 A
